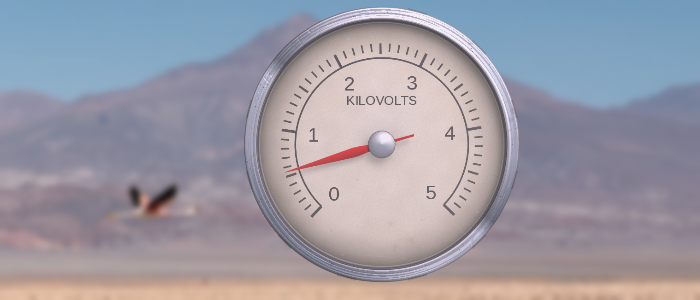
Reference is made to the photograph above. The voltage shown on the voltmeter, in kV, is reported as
0.55 kV
